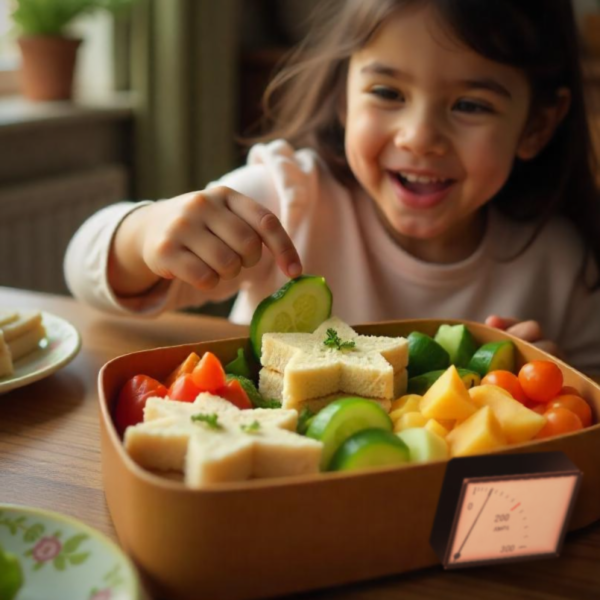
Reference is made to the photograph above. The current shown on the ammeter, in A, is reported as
100 A
